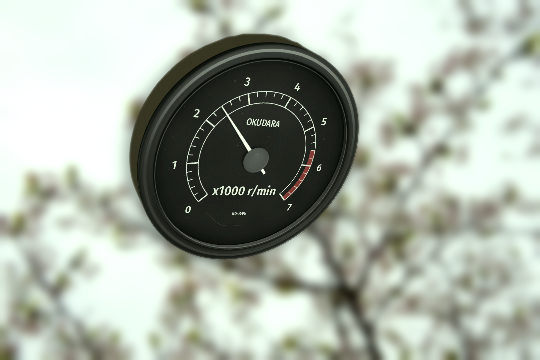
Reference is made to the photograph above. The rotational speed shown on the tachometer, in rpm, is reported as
2400 rpm
